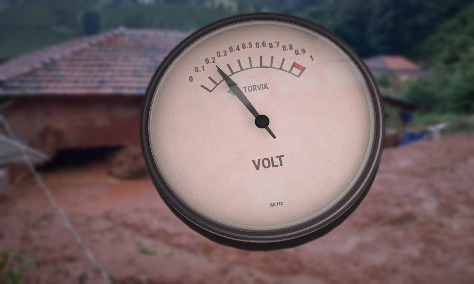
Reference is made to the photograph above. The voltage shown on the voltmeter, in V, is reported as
0.2 V
